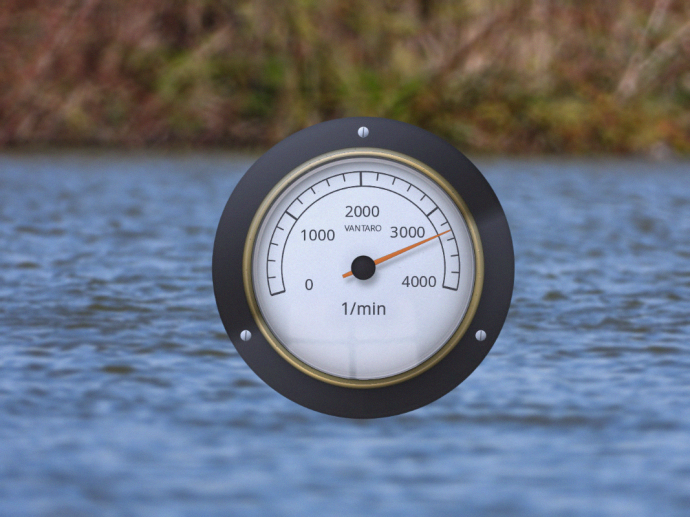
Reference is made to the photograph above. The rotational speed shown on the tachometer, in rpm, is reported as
3300 rpm
